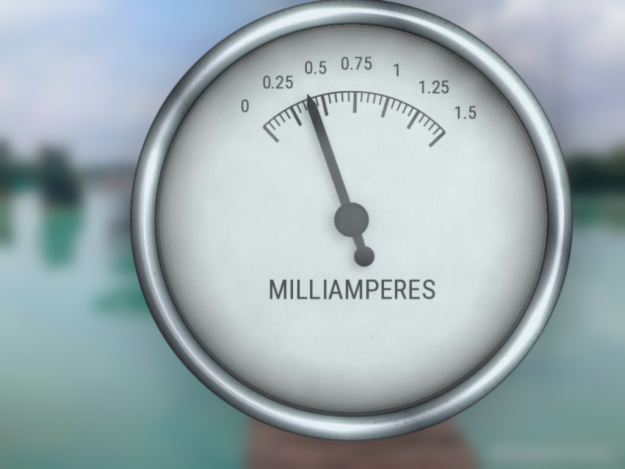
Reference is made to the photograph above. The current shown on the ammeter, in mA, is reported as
0.4 mA
